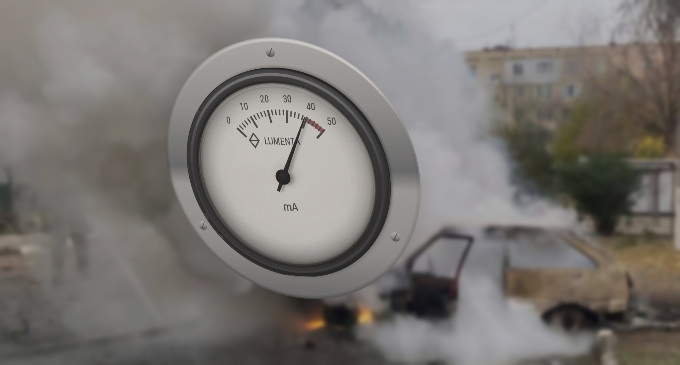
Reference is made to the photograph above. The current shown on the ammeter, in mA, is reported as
40 mA
